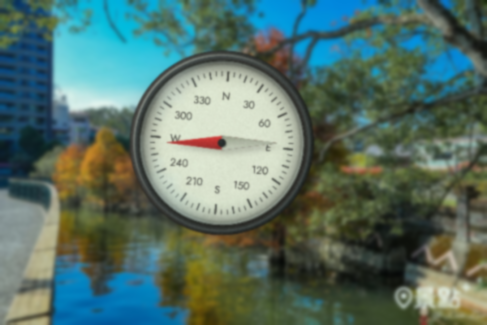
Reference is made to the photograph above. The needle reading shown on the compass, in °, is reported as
265 °
